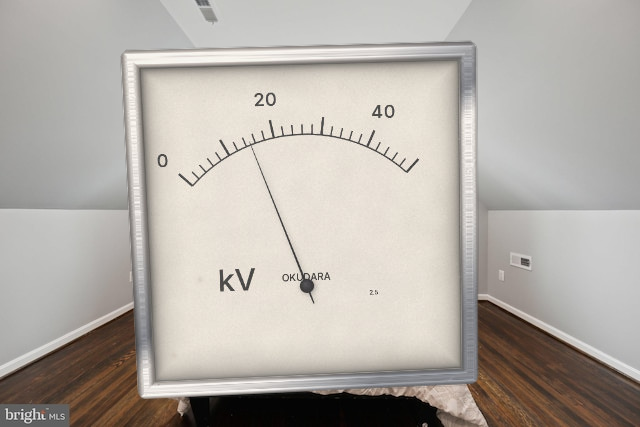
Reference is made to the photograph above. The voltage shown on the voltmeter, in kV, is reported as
15 kV
